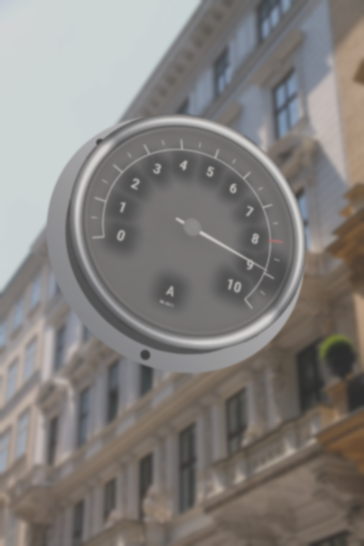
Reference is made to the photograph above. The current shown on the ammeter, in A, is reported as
9 A
